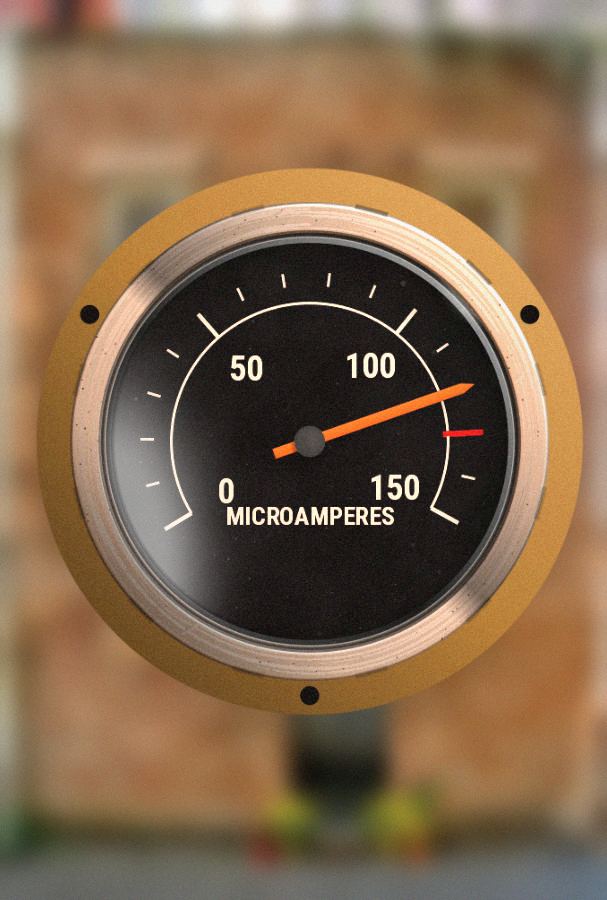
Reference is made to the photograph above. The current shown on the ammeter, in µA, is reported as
120 µA
